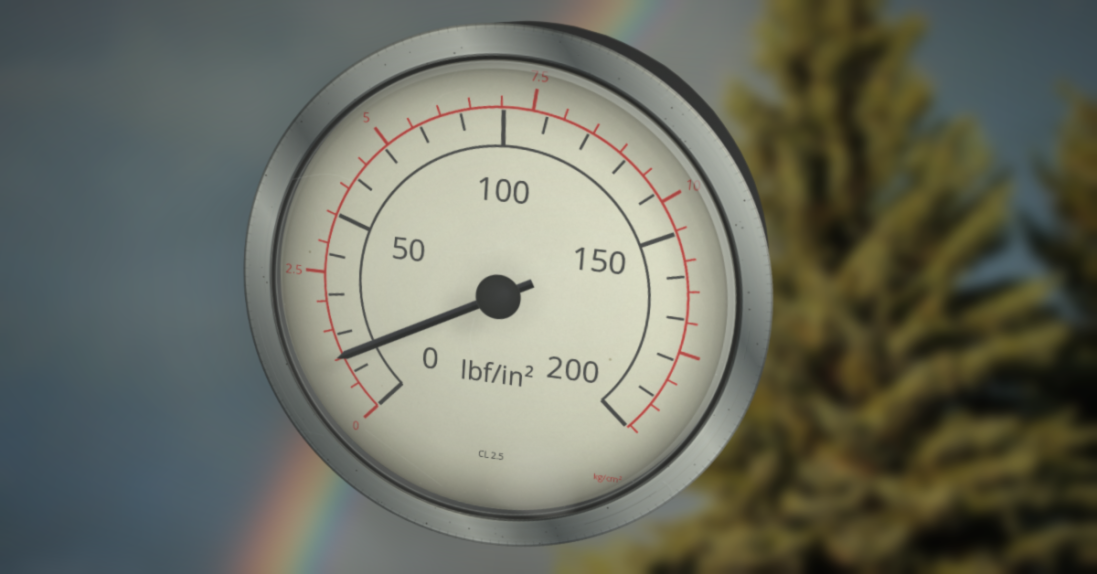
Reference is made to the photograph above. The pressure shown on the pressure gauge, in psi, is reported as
15 psi
